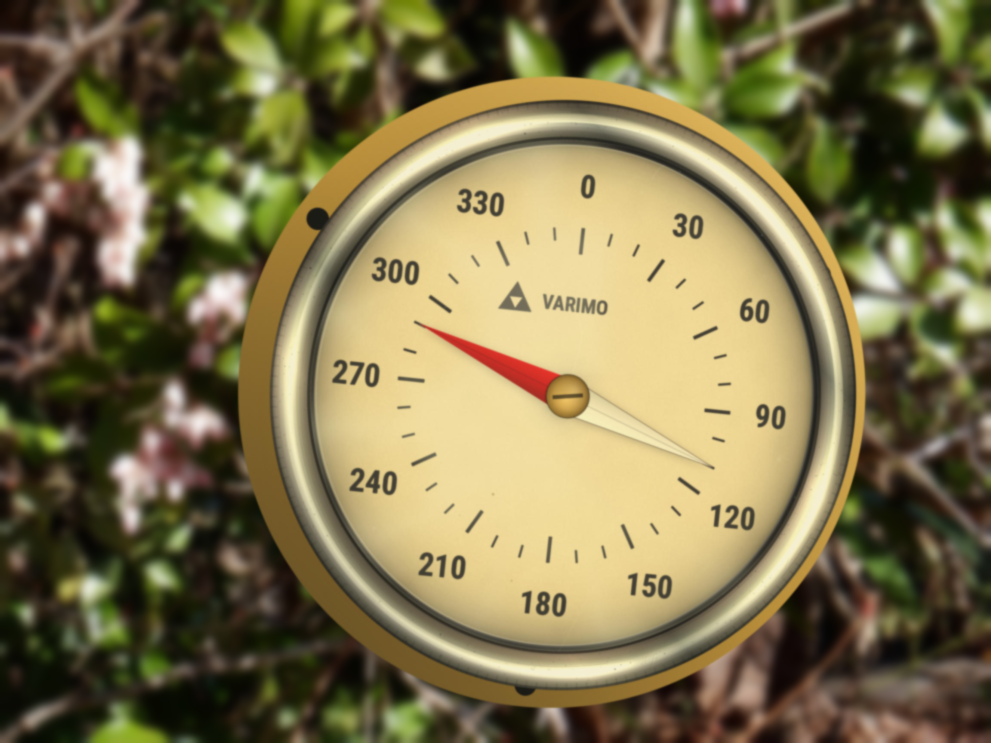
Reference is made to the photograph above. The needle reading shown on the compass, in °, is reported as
290 °
